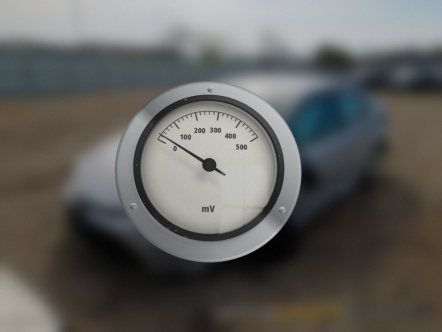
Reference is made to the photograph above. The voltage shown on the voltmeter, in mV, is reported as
20 mV
